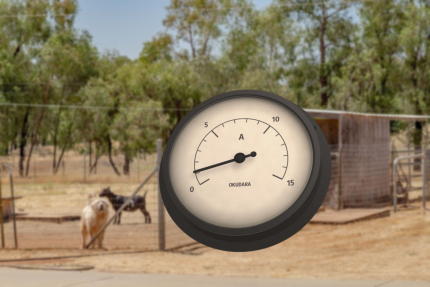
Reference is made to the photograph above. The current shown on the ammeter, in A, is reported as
1 A
